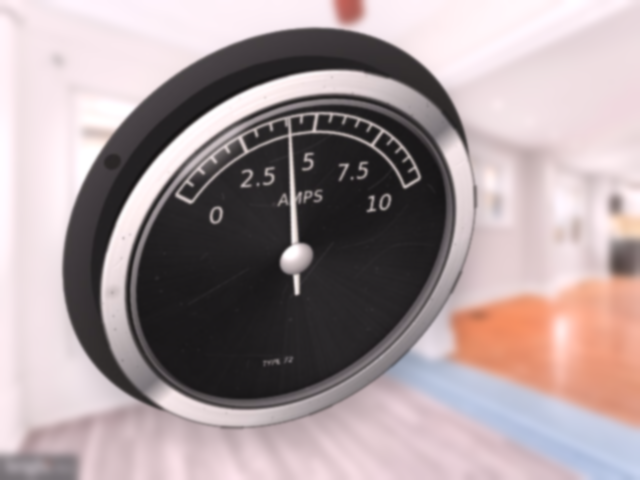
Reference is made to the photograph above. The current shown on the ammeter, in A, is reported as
4 A
